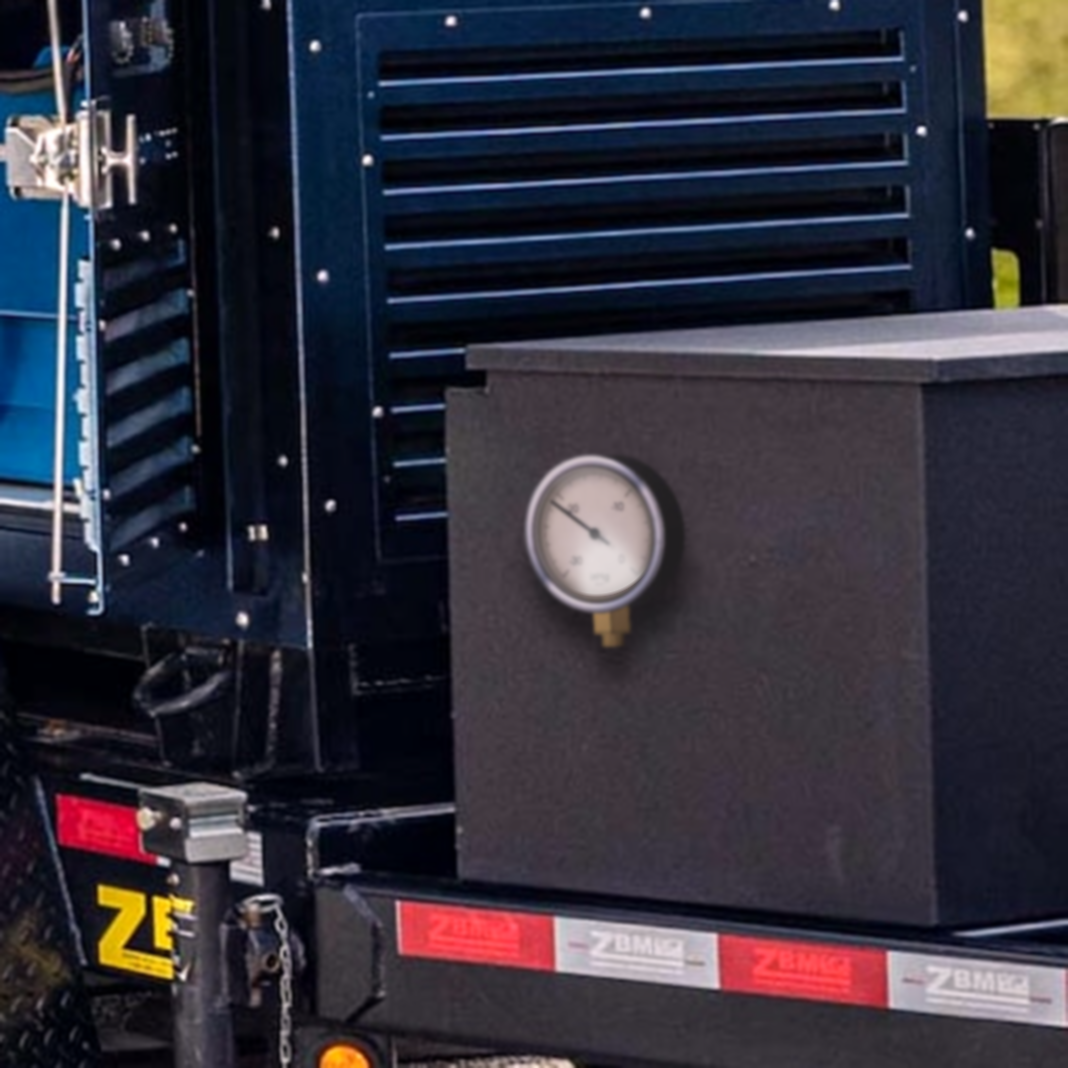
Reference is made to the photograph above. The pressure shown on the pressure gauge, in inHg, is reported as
-21 inHg
